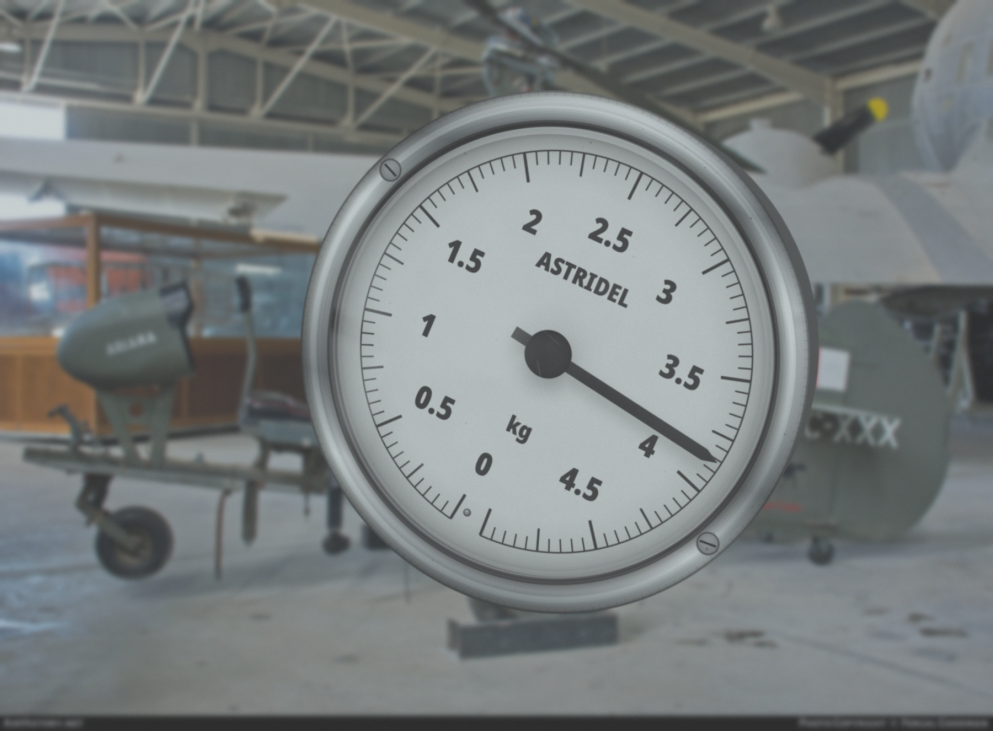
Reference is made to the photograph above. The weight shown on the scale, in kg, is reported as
3.85 kg
